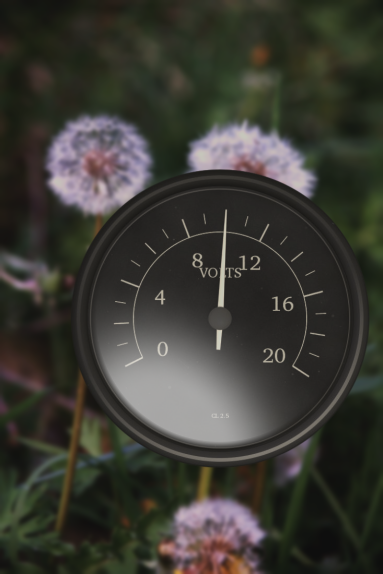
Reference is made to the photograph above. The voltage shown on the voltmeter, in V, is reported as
10 V
